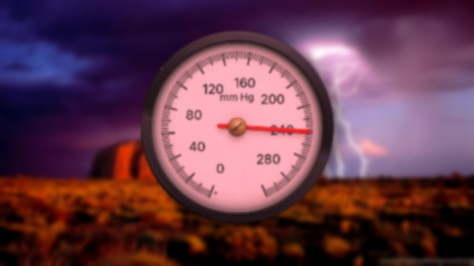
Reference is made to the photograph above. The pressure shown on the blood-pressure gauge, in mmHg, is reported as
240 mmHg
